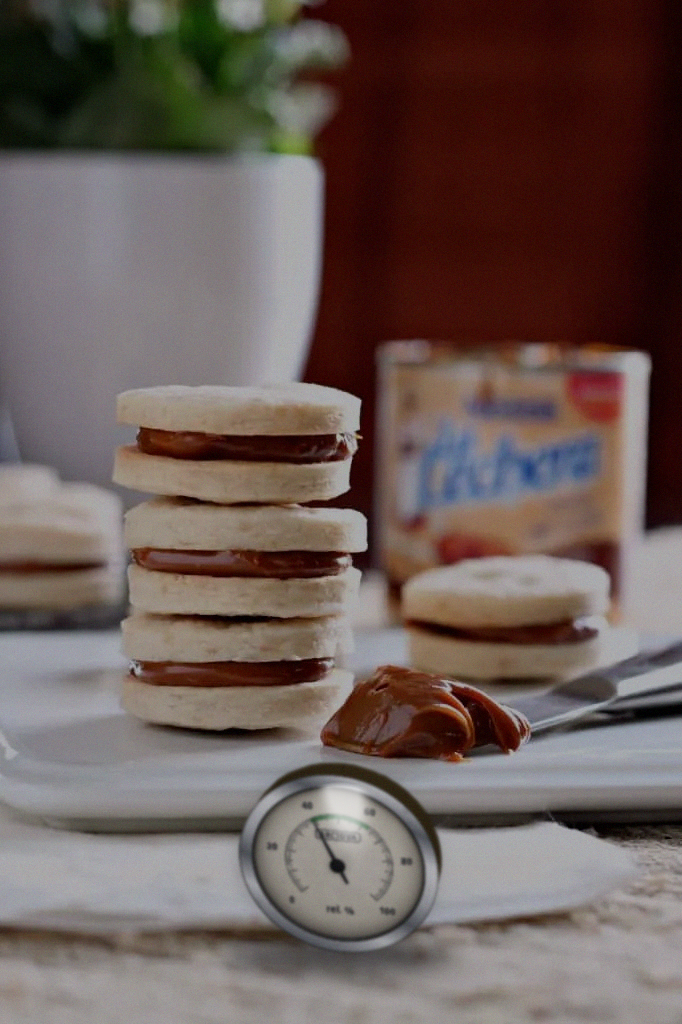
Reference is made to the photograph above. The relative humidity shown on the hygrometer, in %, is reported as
40 %
